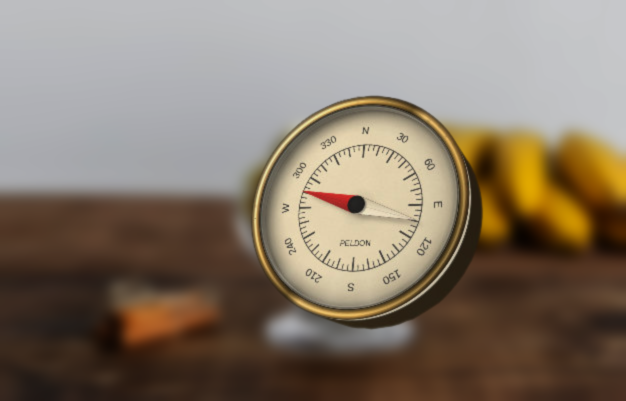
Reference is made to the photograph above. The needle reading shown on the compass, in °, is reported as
285 °
